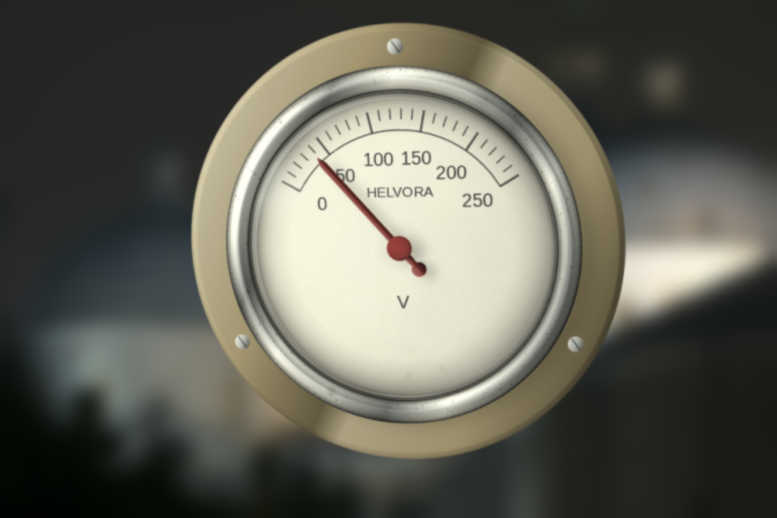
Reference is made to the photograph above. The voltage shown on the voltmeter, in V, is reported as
40 V
